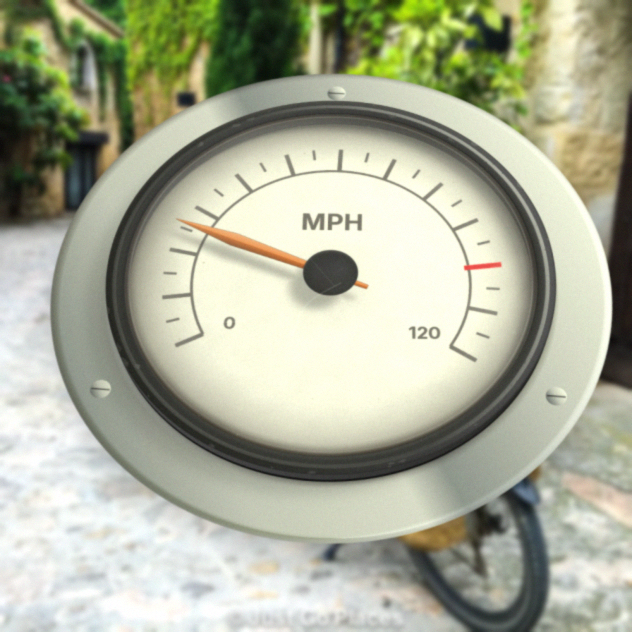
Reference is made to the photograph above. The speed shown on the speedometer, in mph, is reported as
25 mph
